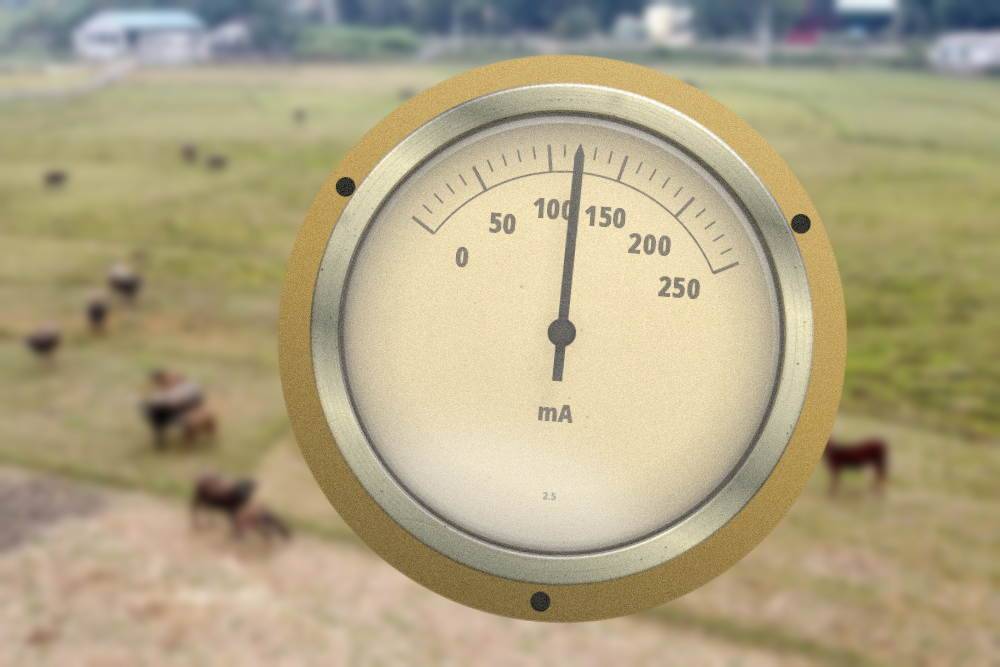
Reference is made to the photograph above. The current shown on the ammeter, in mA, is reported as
120 mA
